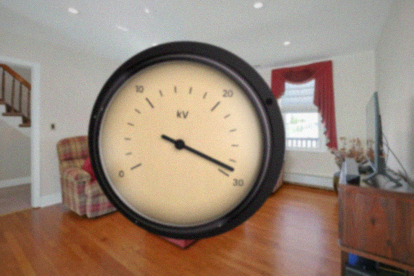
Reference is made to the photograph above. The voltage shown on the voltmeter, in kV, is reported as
29 kV
